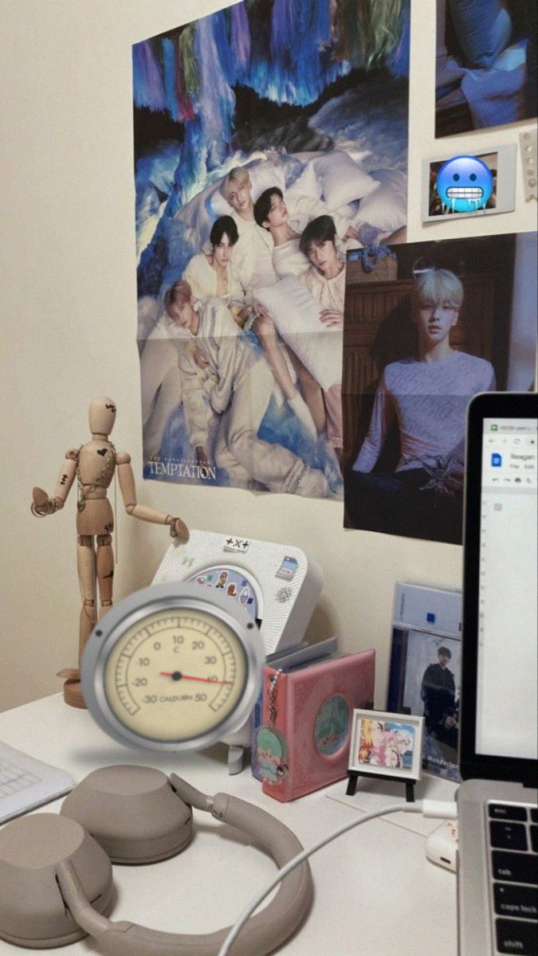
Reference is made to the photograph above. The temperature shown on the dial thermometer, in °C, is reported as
40 °C
